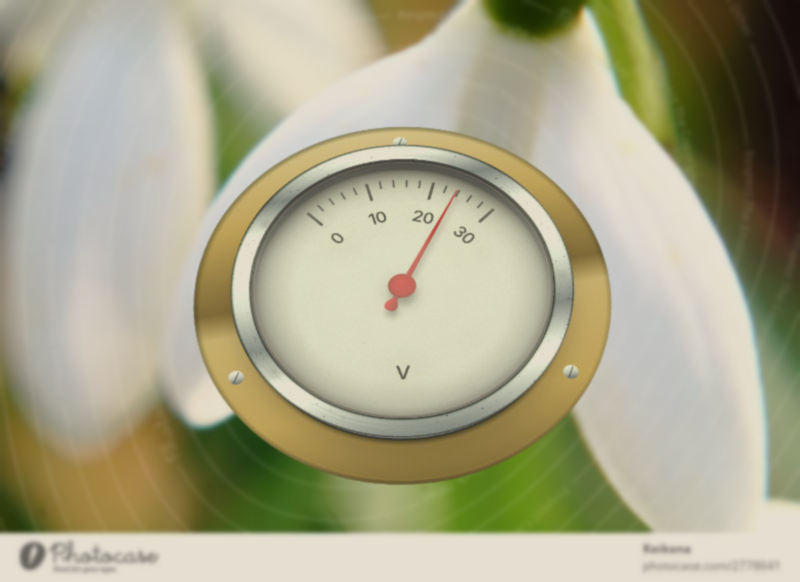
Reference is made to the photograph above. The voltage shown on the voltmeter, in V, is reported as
24 V
